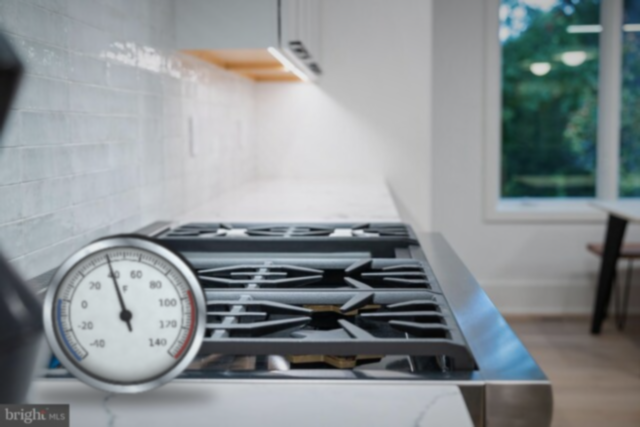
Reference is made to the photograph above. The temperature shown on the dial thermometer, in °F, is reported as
40 °F
